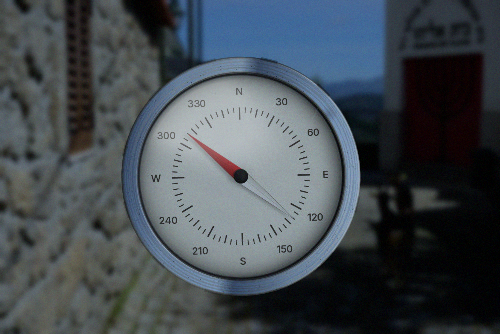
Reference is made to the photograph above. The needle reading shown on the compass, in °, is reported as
310 °
